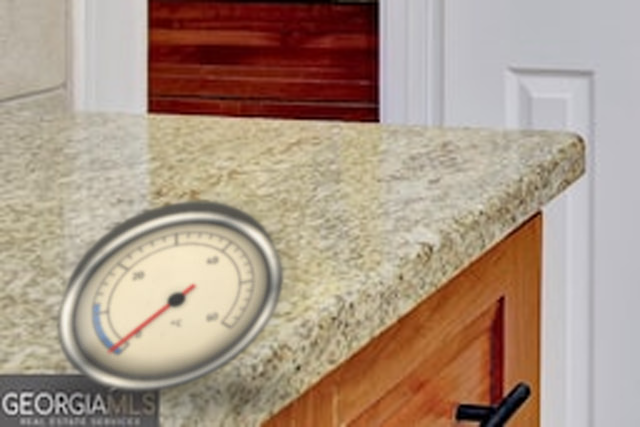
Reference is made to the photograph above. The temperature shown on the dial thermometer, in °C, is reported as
2 °C
